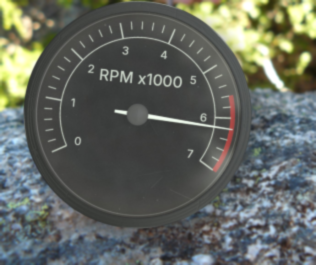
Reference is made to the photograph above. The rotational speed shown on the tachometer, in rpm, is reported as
6200 rpm
